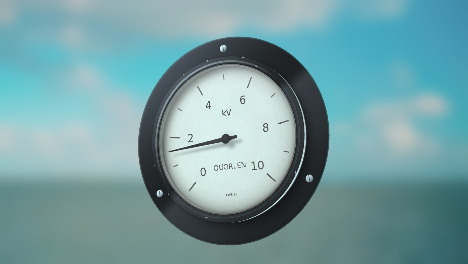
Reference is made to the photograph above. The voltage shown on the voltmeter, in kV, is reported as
1.5 kV
